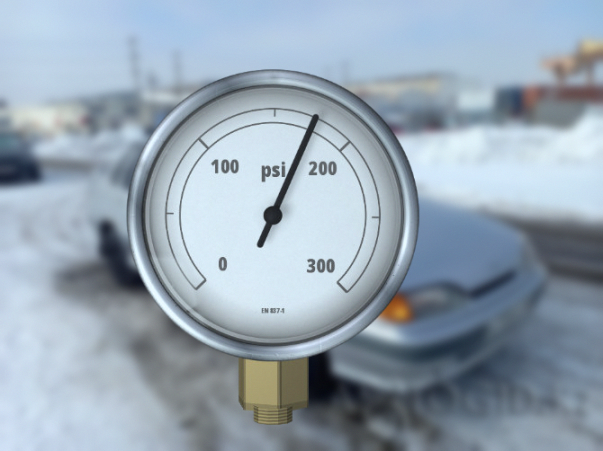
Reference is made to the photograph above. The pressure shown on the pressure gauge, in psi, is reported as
175 psi
